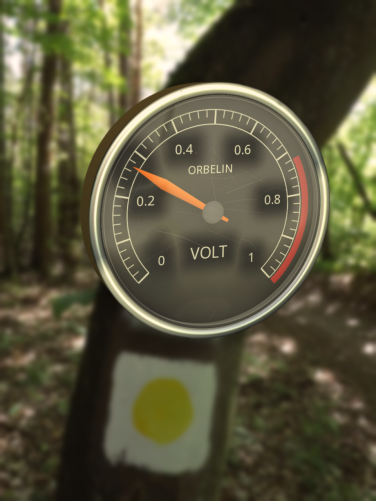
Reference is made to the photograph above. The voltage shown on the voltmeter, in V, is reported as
0.27 V
